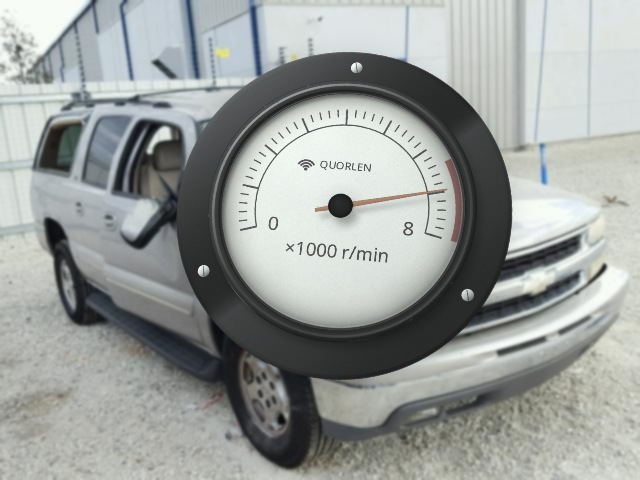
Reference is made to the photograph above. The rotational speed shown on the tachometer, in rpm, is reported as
7000 rpm
